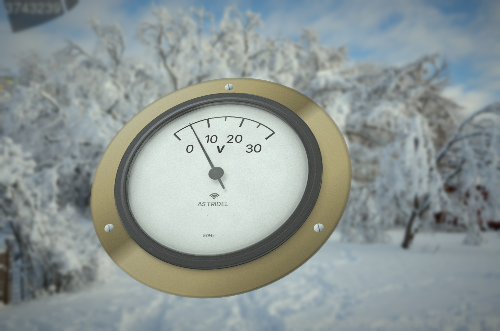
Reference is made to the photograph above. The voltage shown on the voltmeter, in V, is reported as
5 V
